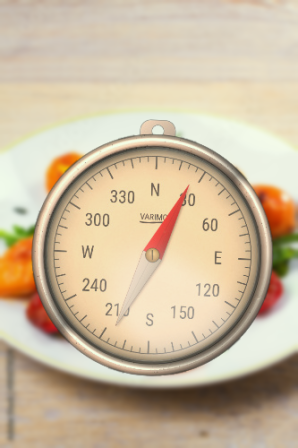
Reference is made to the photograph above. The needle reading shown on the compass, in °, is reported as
25 °
